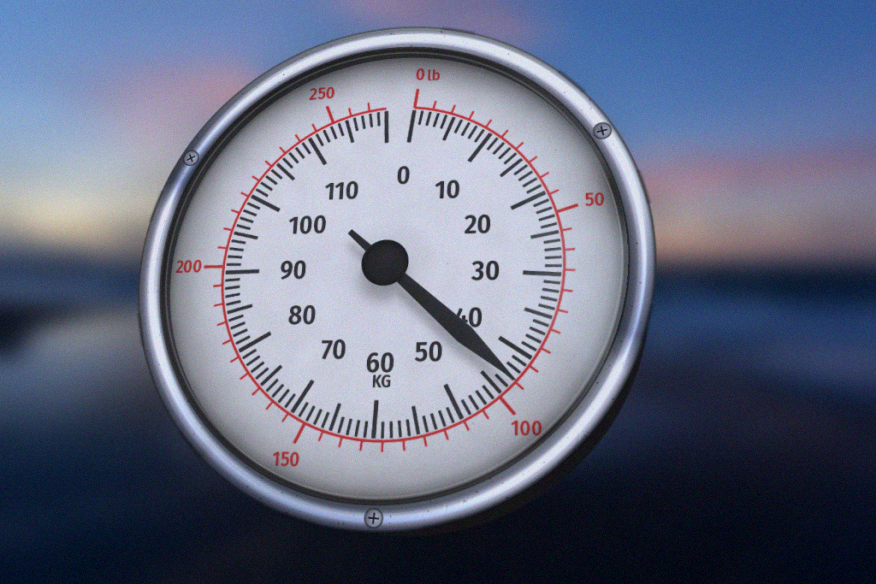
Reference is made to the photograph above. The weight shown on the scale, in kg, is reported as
43 kg
